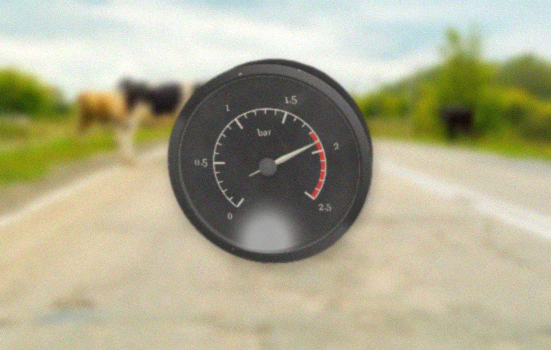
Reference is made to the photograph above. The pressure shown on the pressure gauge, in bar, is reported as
1.9 bar
